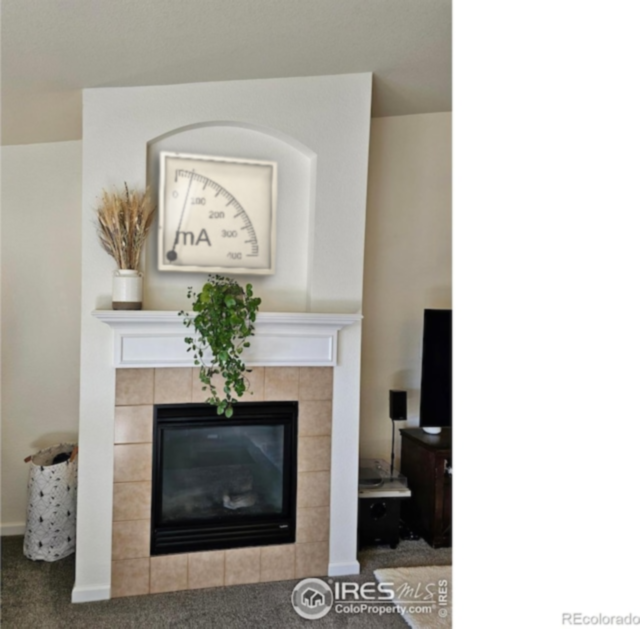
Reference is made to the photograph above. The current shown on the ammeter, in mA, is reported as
50 mA
